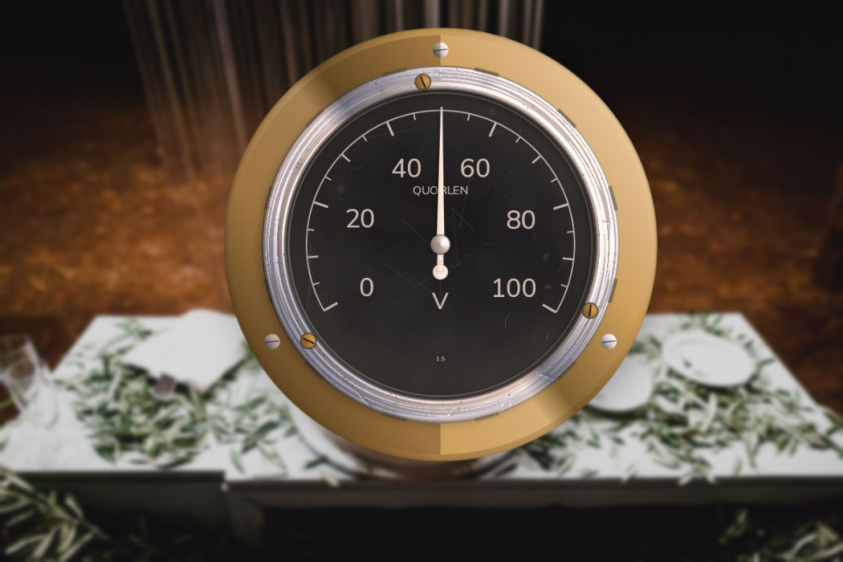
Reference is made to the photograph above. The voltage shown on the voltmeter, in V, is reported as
50 V
